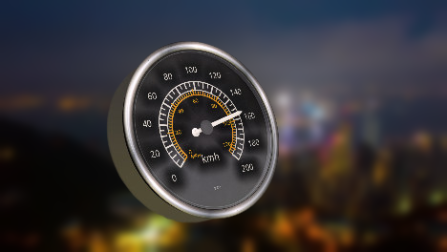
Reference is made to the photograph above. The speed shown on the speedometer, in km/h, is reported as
155 km/h
